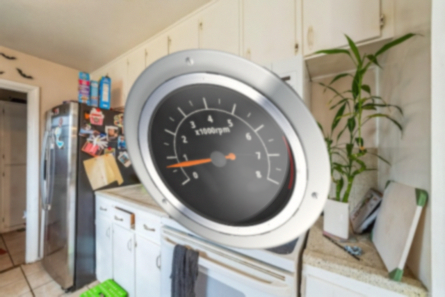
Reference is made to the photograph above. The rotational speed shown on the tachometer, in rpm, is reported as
750 rpm
